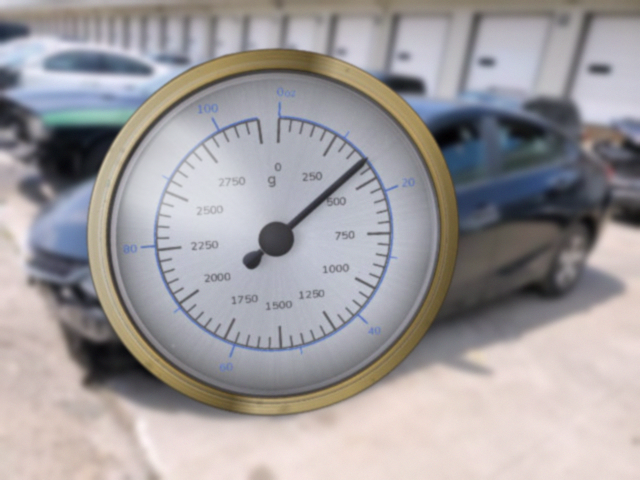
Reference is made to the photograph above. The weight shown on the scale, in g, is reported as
400 g
